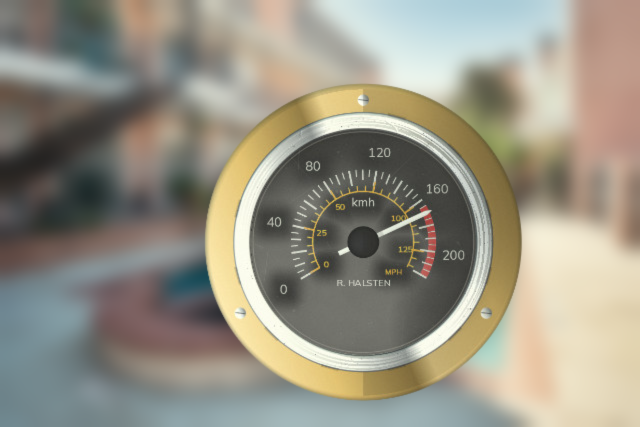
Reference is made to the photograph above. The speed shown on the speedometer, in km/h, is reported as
170 km/h
